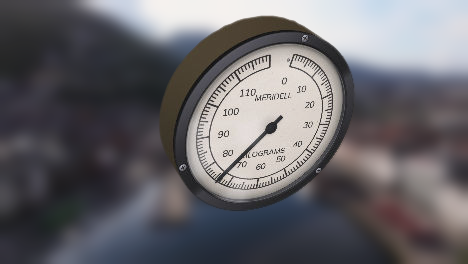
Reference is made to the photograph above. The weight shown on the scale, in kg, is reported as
75 kg
